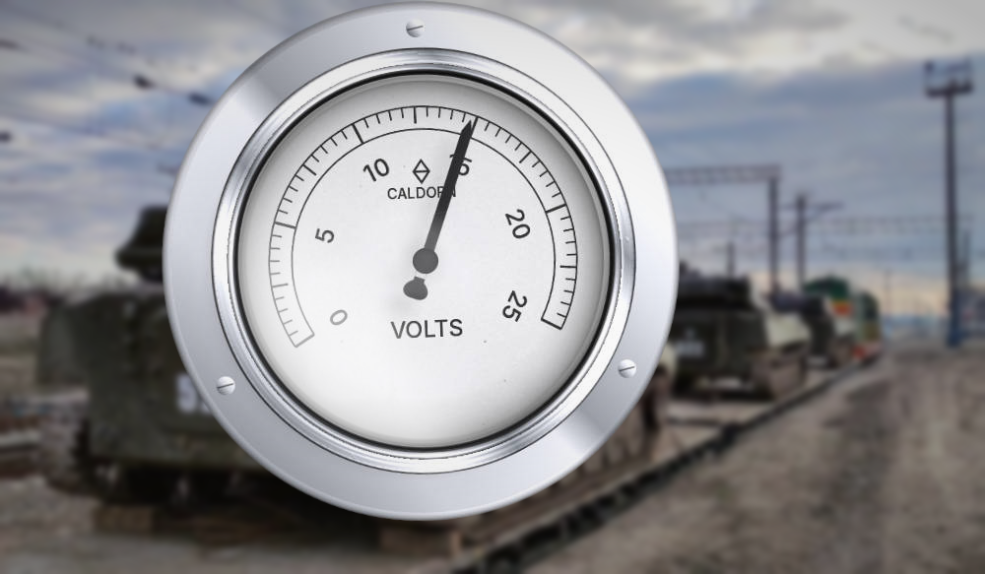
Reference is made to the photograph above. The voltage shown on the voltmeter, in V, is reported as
14.75 V
